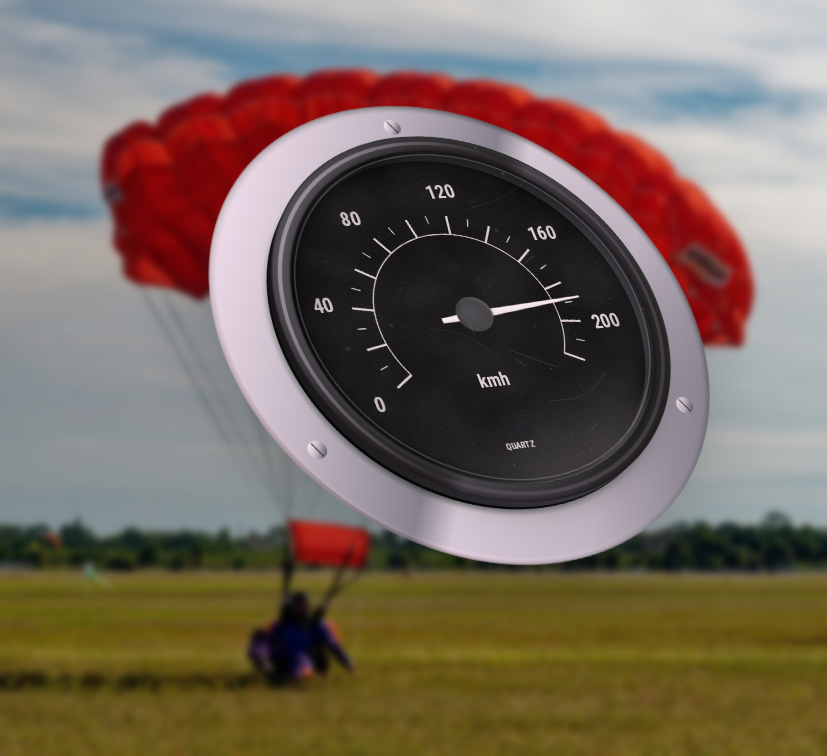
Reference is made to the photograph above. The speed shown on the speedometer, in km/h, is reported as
190 km/h
